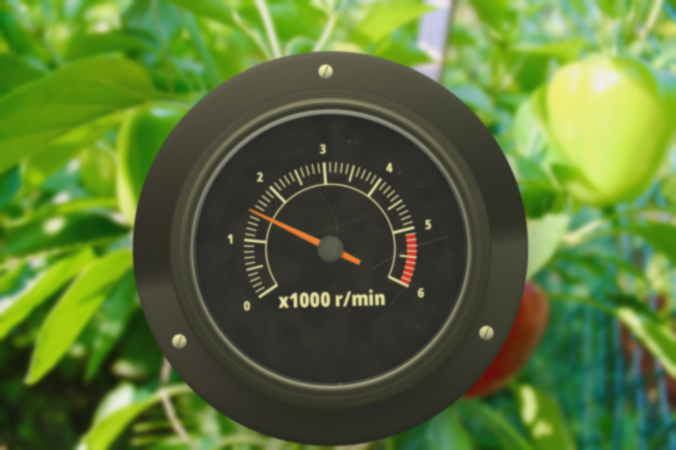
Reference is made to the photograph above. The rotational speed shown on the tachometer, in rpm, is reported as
1500 rpm
